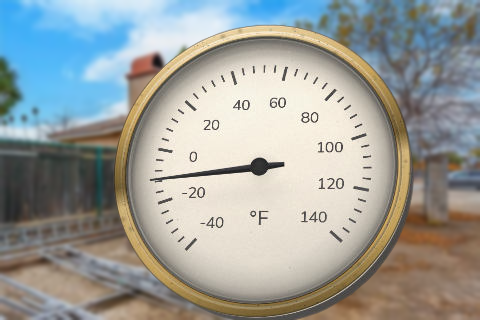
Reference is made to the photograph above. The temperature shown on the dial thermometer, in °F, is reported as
-12 °F
